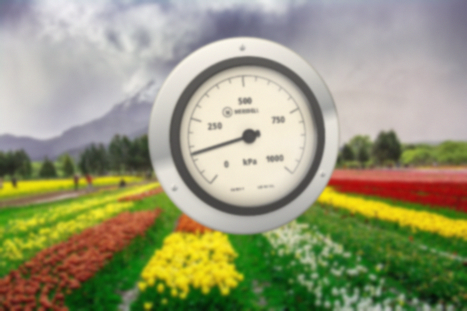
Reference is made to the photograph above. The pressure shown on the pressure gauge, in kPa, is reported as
125 kPa
